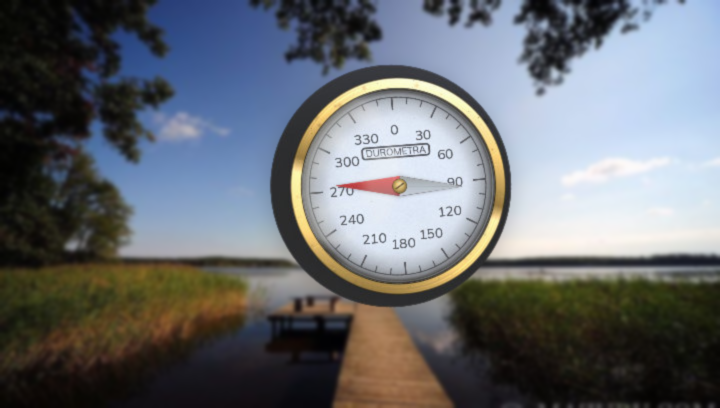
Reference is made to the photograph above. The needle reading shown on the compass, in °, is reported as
275 °
